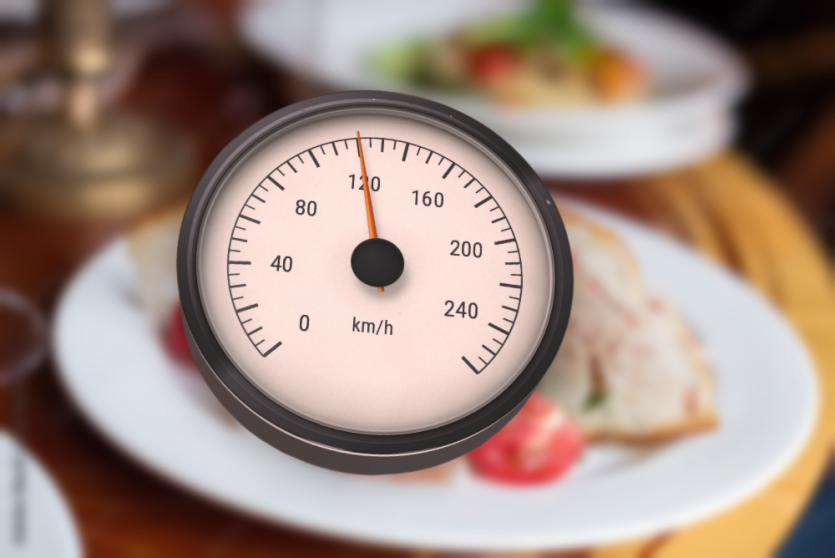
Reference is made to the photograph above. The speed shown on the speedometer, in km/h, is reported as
120 km/h
